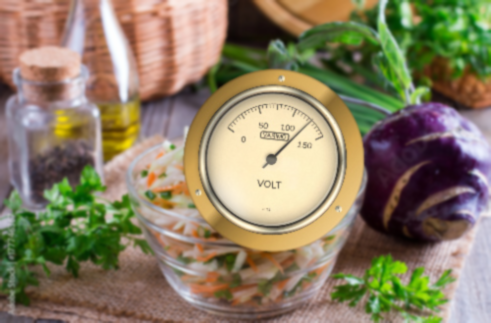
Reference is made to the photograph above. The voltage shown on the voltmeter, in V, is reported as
125 V
